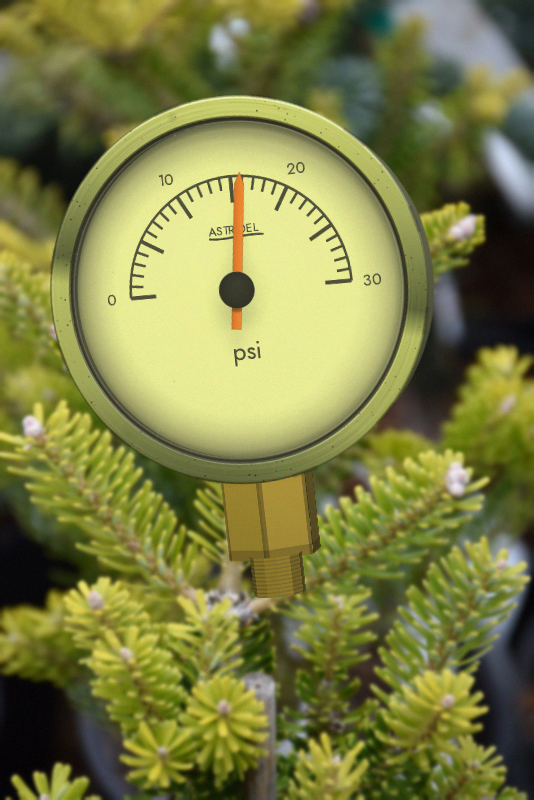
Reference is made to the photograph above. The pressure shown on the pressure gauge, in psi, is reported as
16 psi
